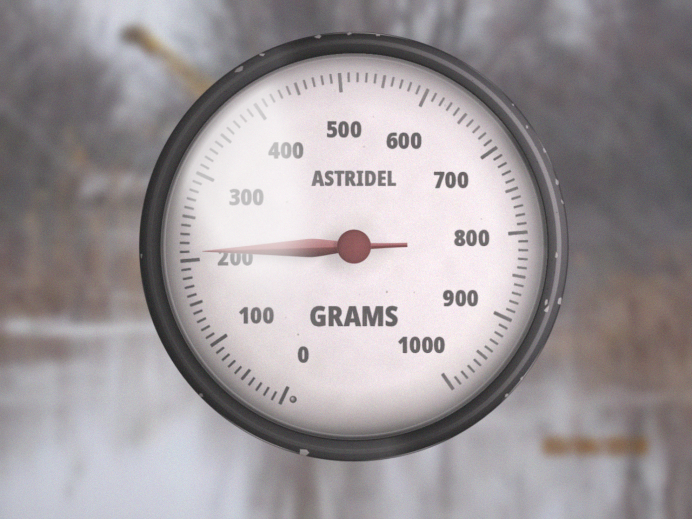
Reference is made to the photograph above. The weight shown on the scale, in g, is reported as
210 g
